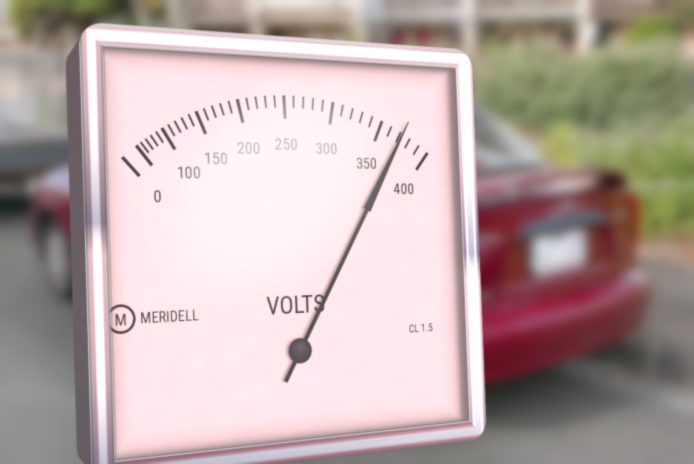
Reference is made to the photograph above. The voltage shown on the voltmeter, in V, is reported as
370 V
